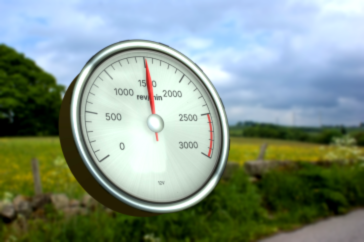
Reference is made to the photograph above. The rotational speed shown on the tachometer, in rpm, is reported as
1500 rpm
